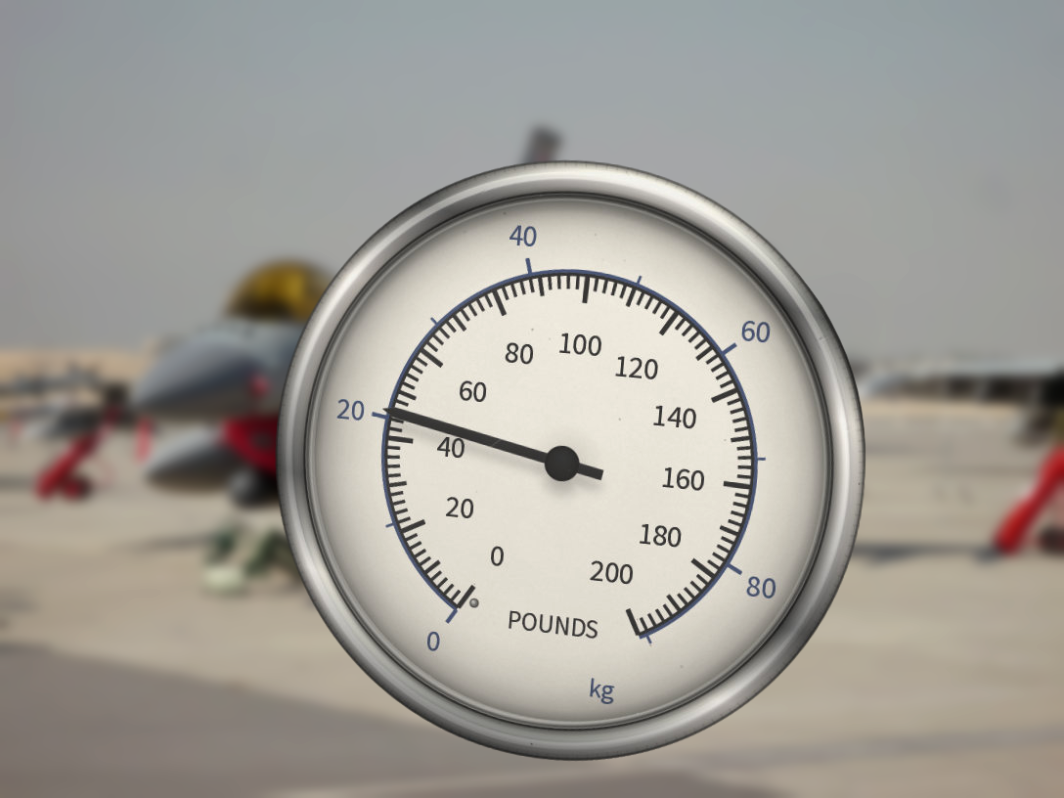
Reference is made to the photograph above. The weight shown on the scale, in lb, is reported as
46 lb
